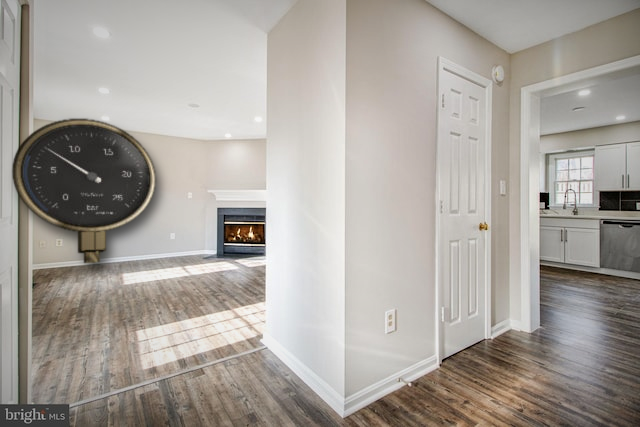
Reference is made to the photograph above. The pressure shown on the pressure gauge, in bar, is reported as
7.5 bar
